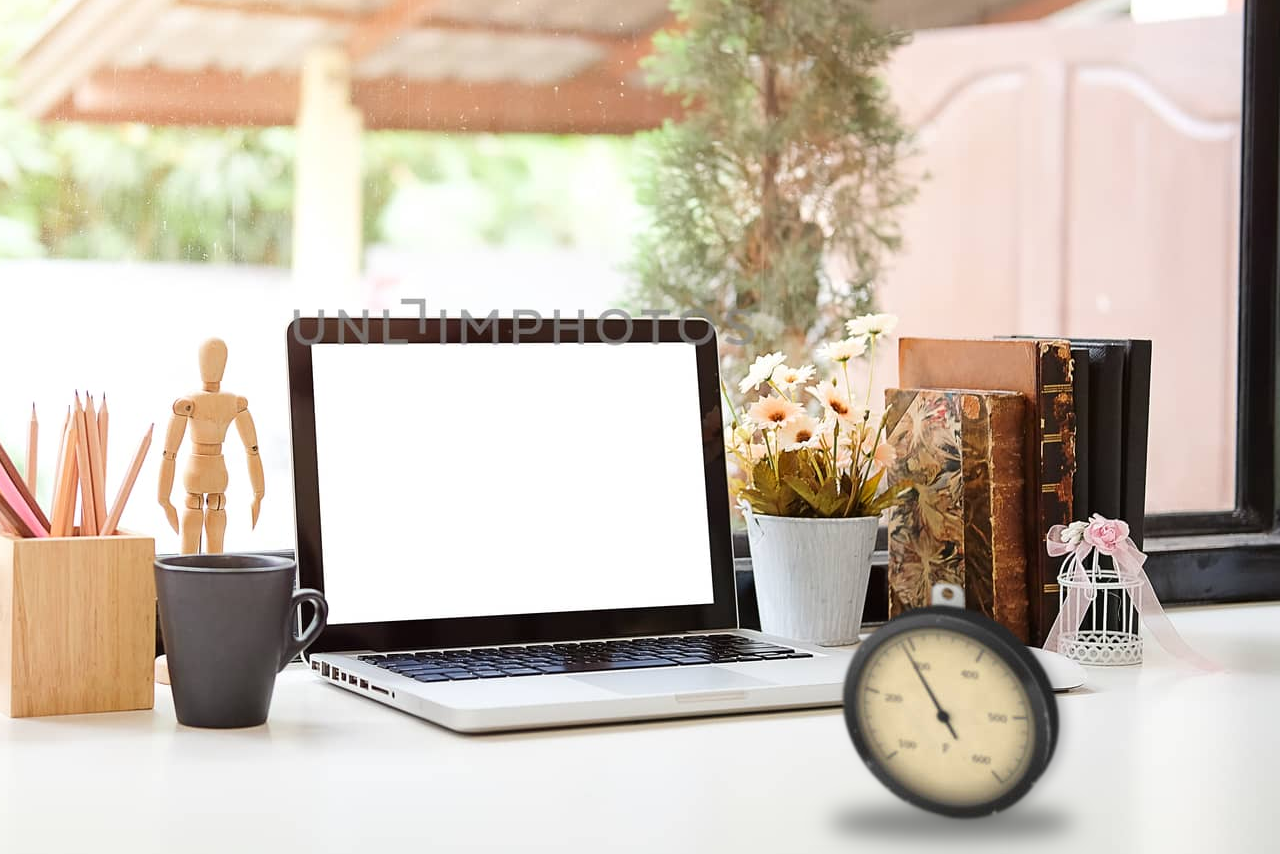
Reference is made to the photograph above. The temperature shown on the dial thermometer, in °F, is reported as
290 °F
